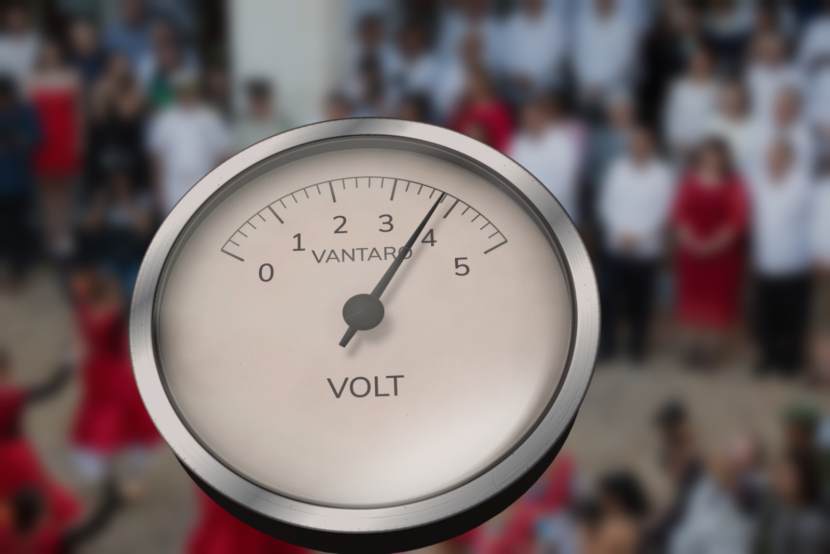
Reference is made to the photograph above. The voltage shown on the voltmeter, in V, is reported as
3.8 V
